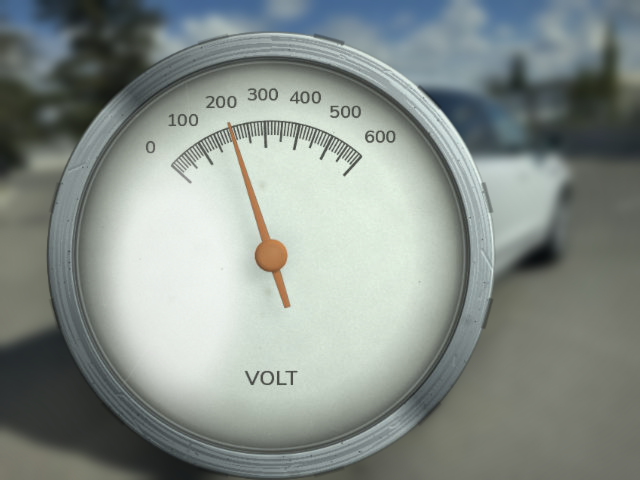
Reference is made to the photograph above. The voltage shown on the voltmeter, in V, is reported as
200 V
